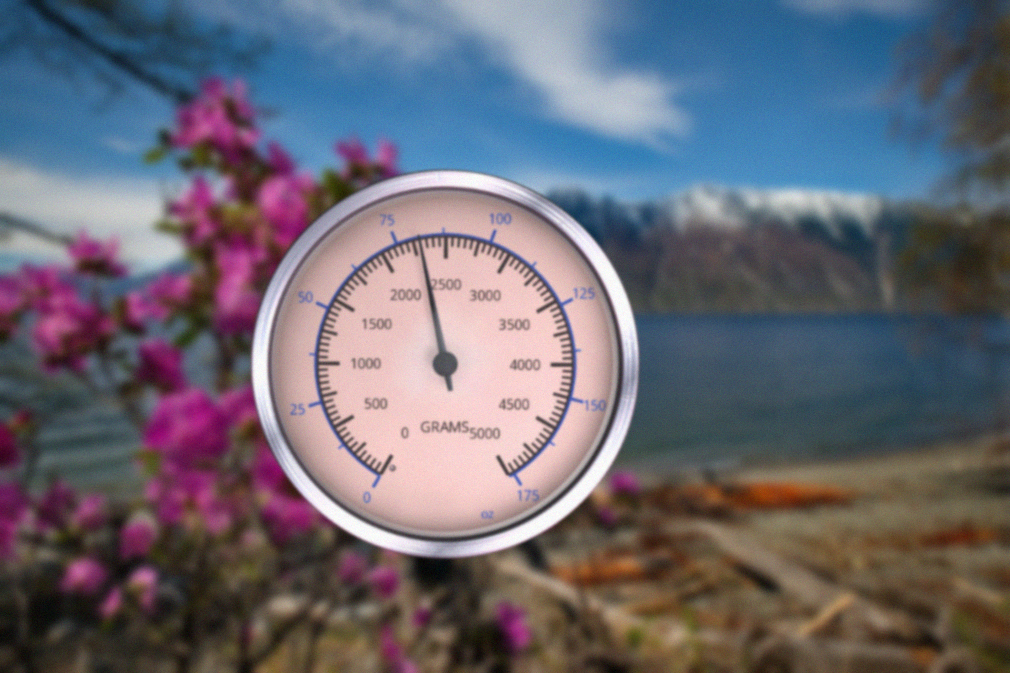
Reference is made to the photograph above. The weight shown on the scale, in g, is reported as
2300 g
